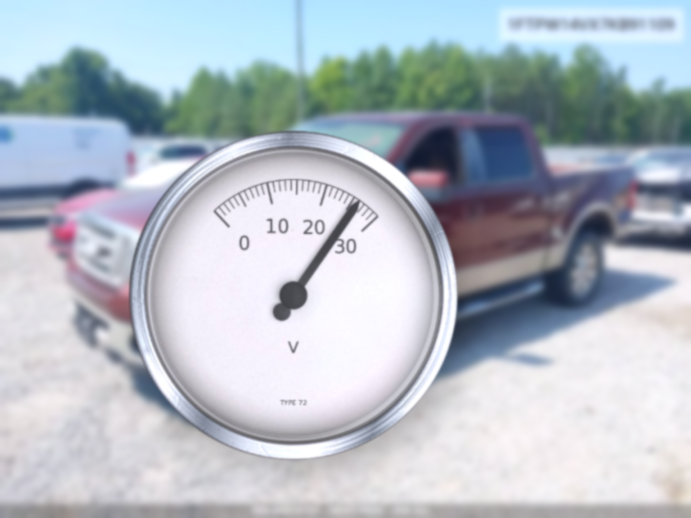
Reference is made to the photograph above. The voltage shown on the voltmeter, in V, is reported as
26 V
